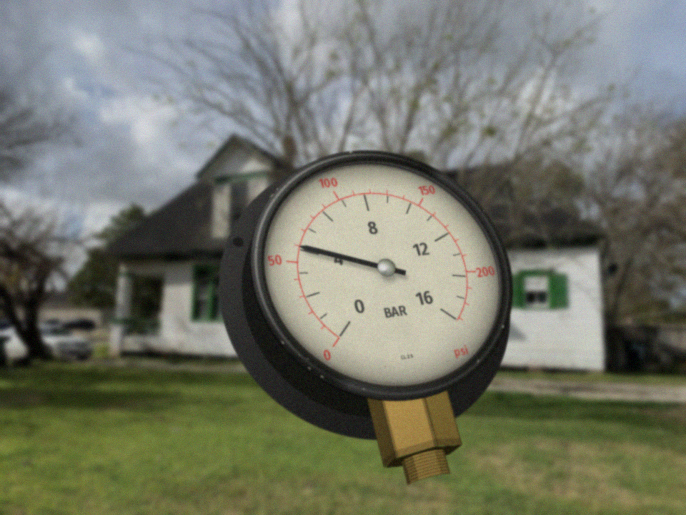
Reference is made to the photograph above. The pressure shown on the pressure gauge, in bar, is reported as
4 bar
